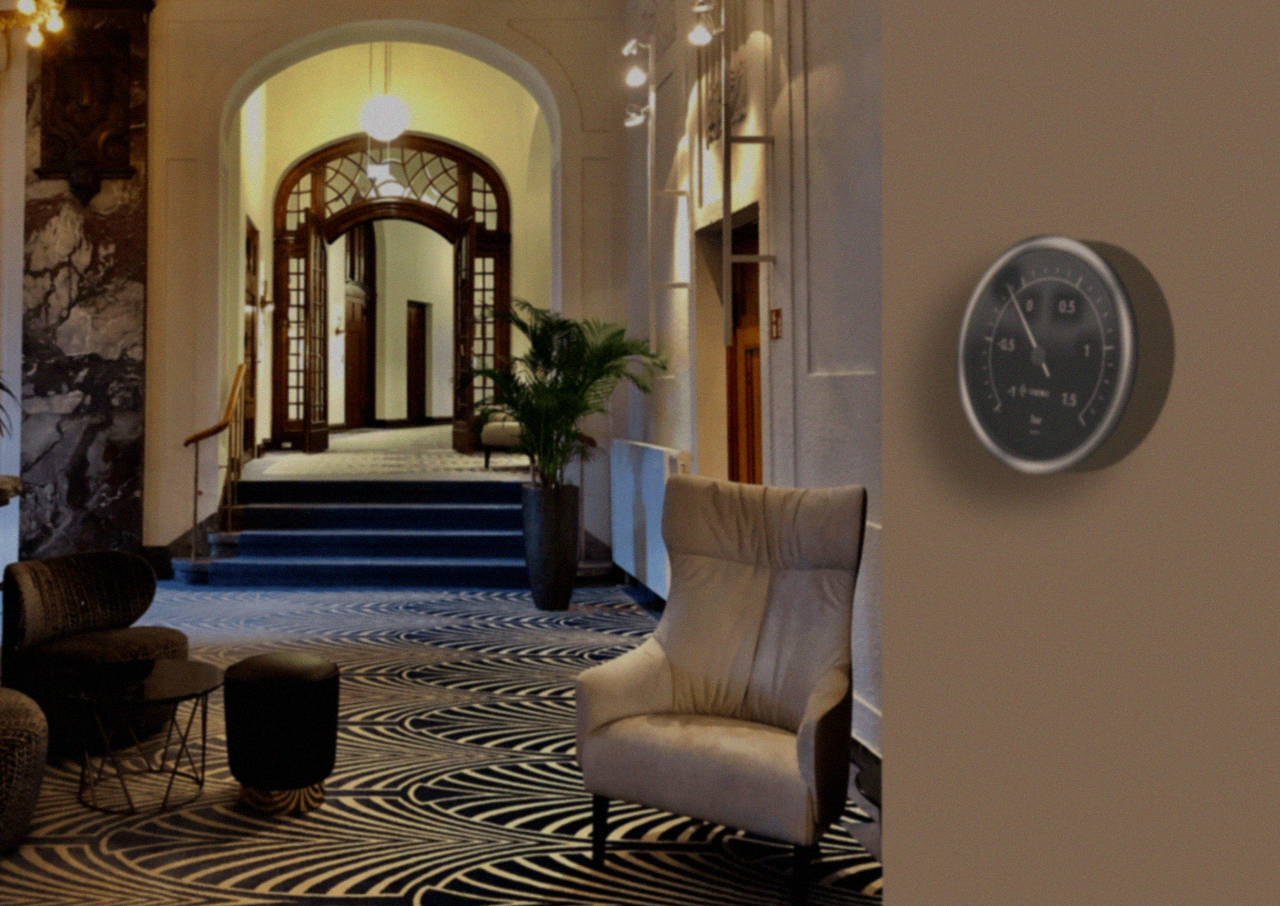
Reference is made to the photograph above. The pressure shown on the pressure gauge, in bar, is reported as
-0.1 bar
